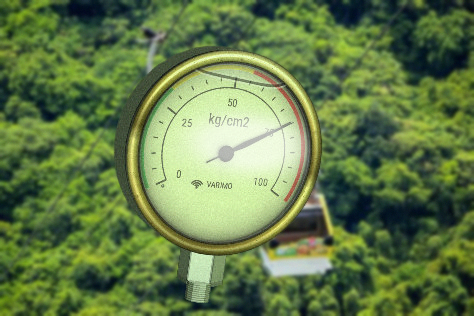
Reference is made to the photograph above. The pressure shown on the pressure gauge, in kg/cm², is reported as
75 kg/cm²
